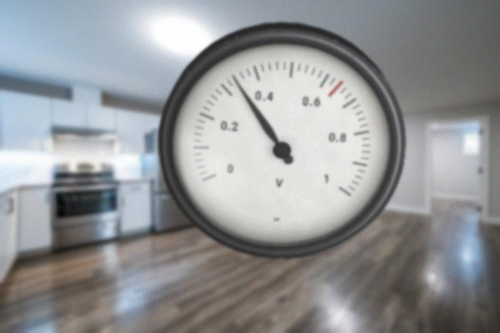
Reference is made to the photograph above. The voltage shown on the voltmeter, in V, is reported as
0.34 V
